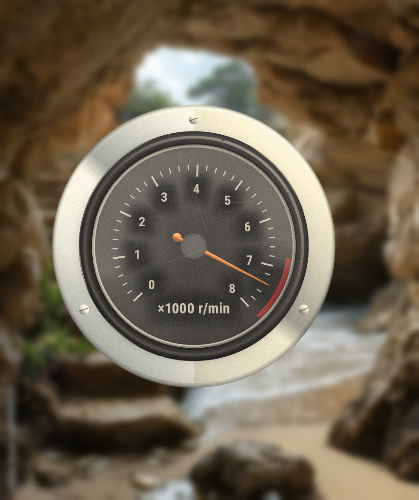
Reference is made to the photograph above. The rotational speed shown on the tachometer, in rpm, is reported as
7400 rpm
